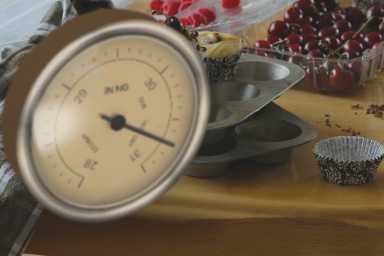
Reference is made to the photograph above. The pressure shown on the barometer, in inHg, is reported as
30.7 inHg
